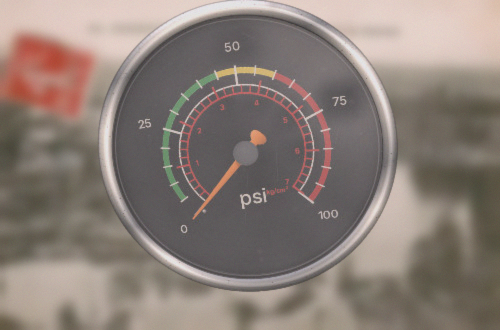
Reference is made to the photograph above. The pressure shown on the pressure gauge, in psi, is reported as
0 psi
